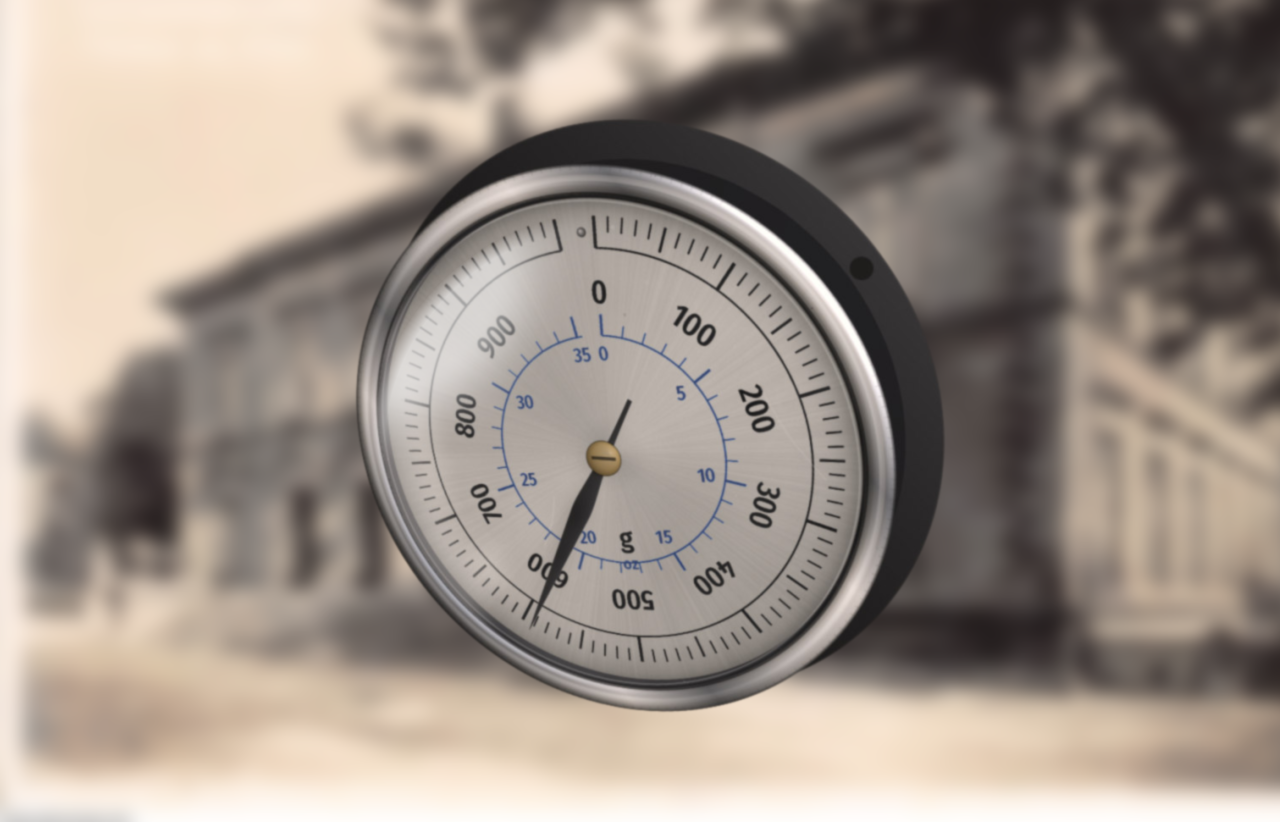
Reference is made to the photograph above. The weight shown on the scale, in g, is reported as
590 g
